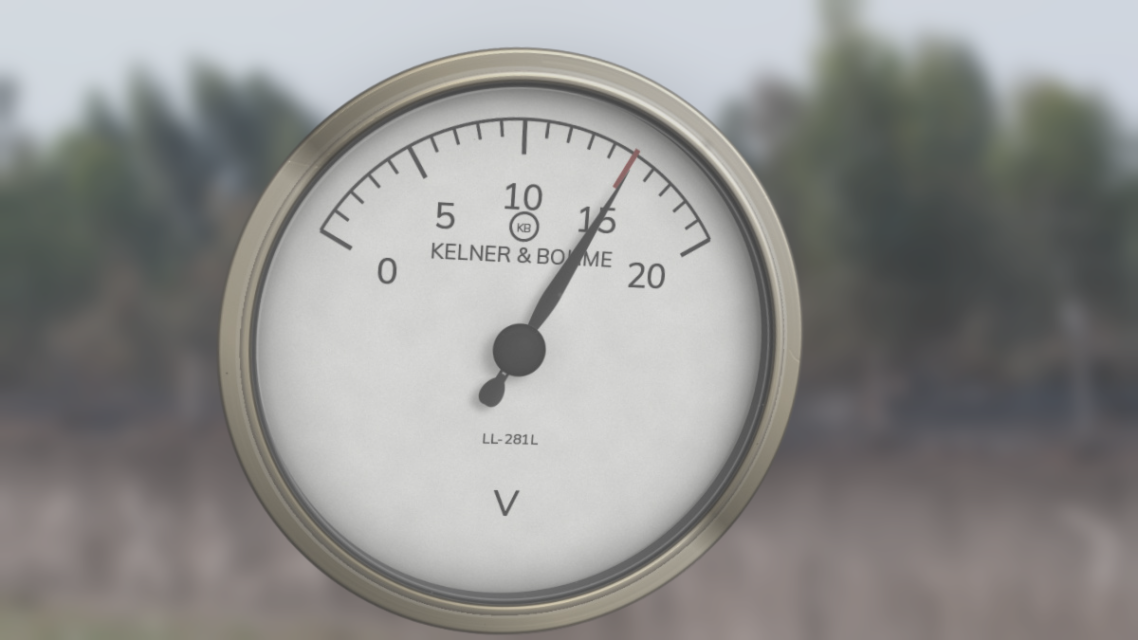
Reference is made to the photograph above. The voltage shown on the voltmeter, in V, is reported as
15 V
